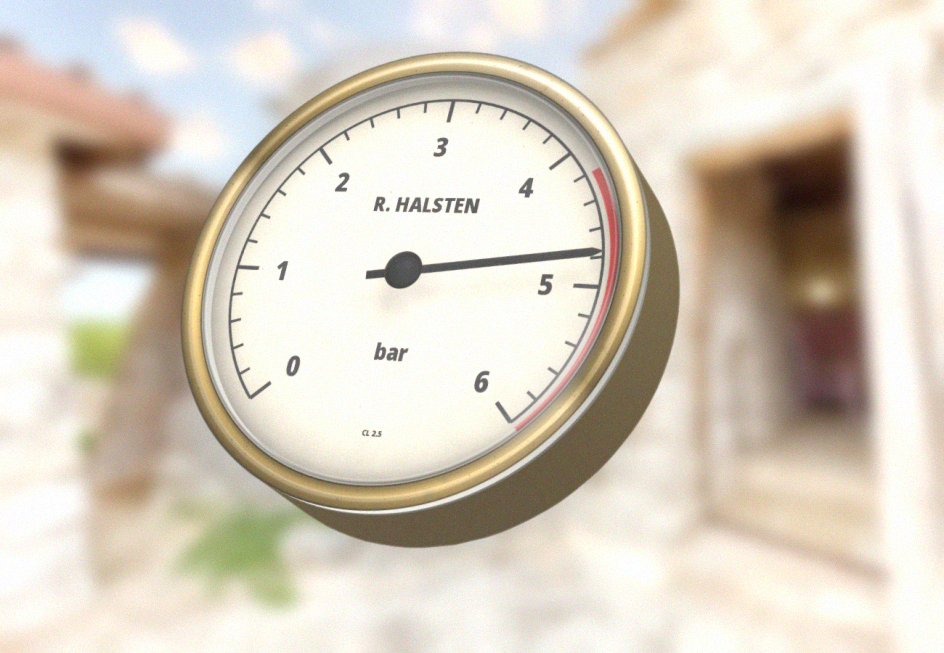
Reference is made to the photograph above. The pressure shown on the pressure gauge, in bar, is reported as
4.8 bar
